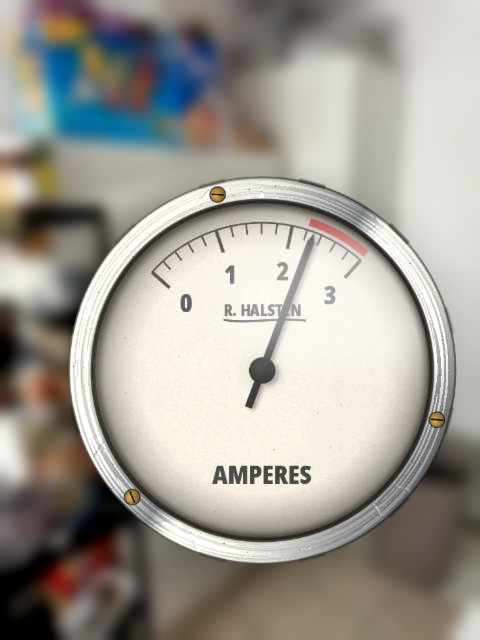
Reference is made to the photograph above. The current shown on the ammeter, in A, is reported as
2.3 A
